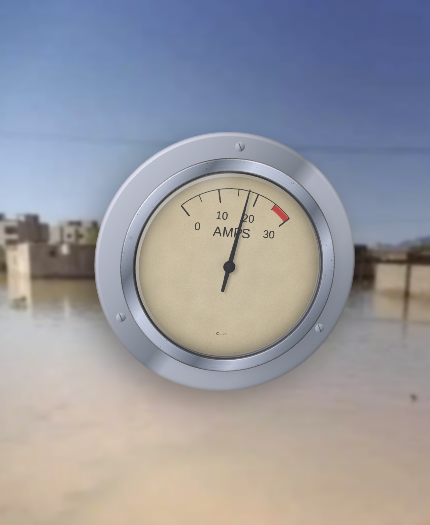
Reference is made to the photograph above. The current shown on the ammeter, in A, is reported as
17.5 A
